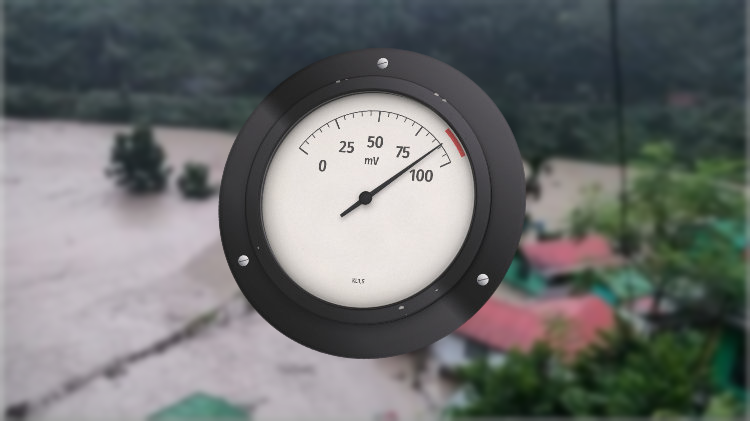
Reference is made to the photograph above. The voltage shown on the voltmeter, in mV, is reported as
90 mV
